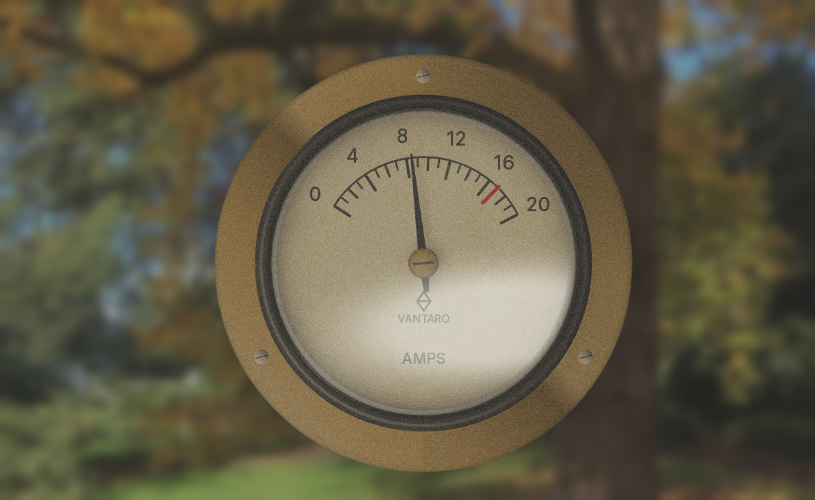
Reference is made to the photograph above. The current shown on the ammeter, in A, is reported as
8.5 A
